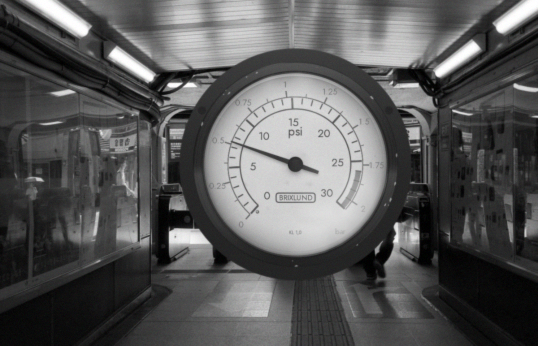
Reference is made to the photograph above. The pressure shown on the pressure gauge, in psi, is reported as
7.5 psi
